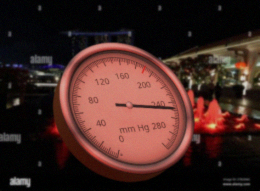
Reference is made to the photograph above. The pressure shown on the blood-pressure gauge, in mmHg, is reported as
250 mmHg
